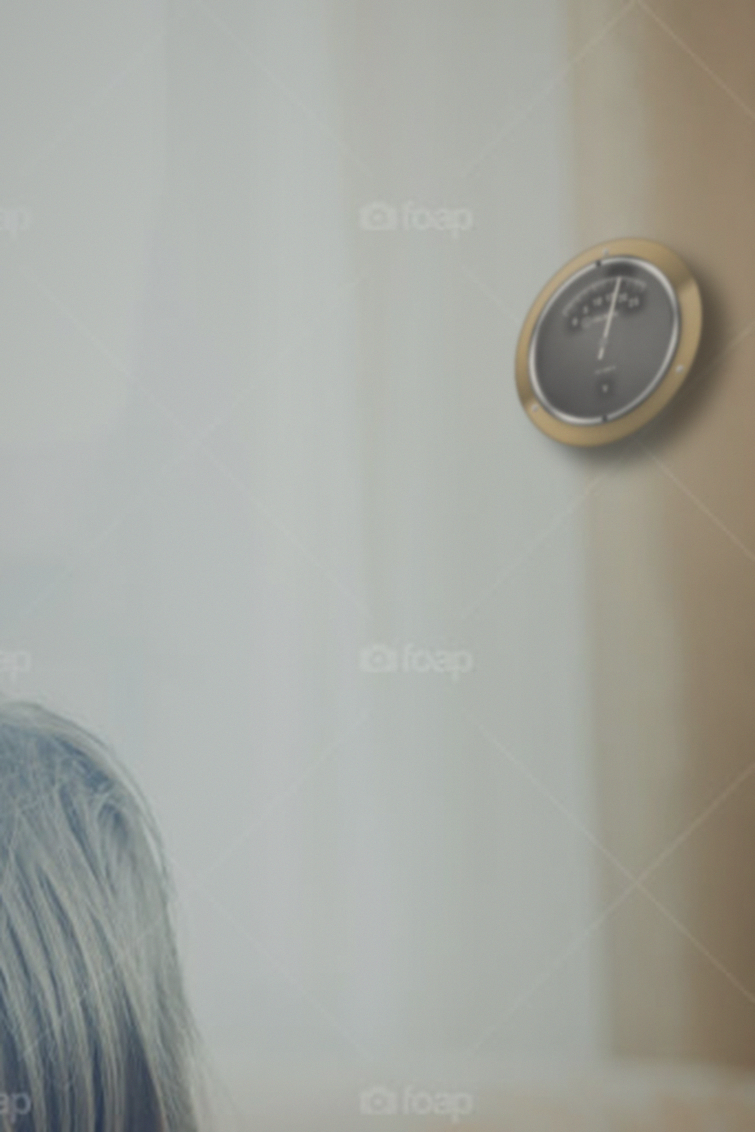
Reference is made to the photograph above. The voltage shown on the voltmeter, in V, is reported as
17.5 V
